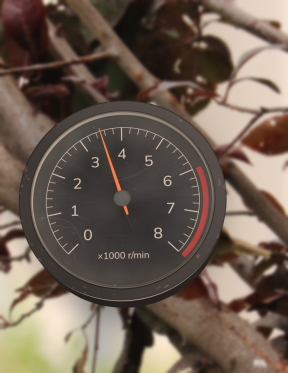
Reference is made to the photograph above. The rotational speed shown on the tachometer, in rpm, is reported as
3500 rpm
